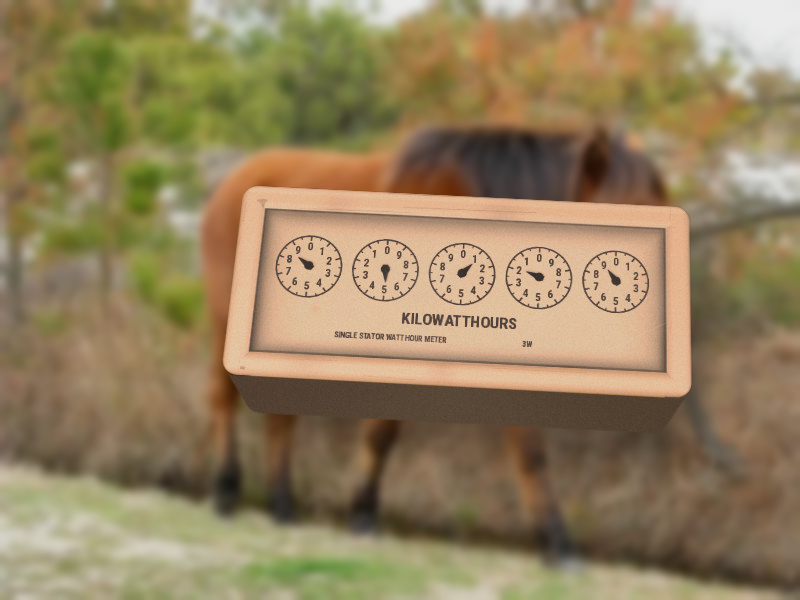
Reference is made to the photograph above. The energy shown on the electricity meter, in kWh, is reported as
85119 kWh
